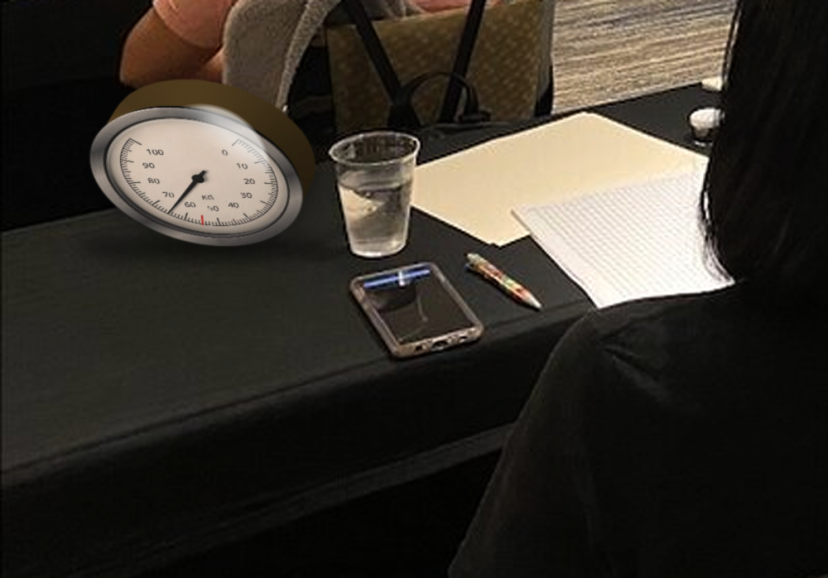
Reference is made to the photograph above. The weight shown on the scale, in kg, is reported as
65 kg
